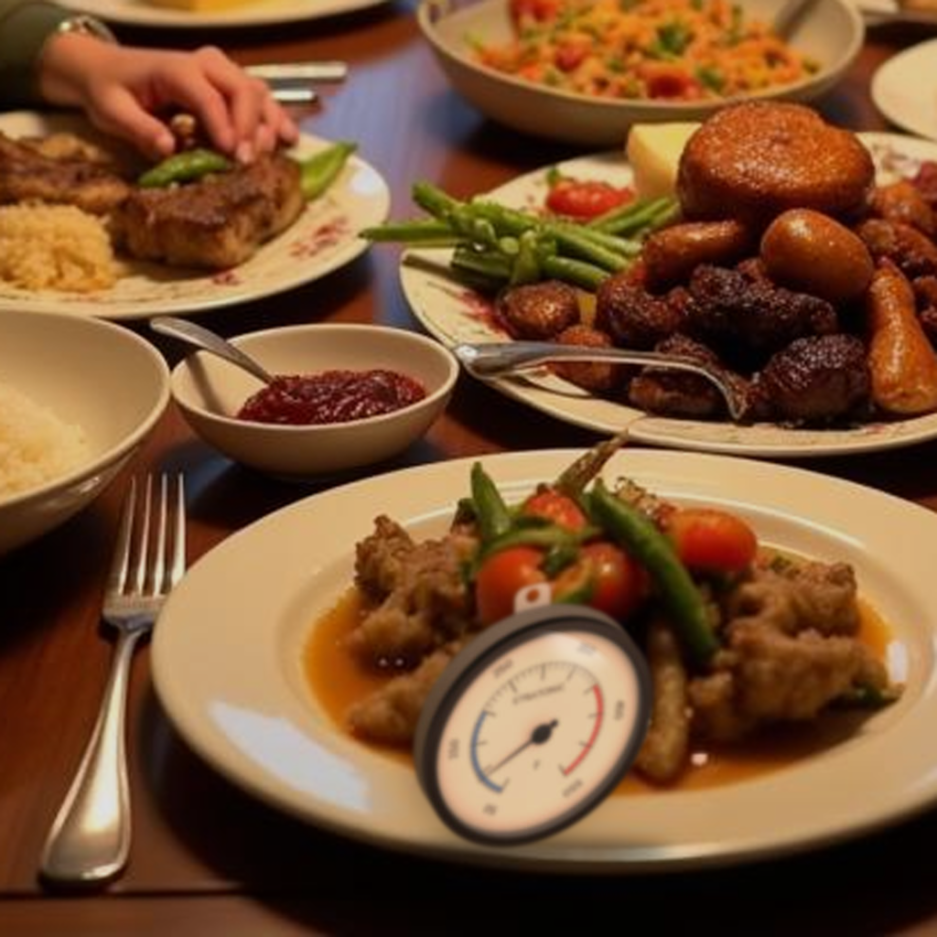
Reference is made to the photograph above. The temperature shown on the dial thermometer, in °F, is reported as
100 °F
